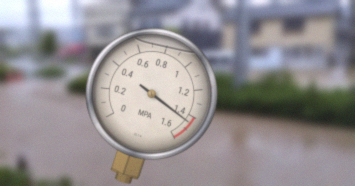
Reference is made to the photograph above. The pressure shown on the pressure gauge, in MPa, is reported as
1.45 MPa
